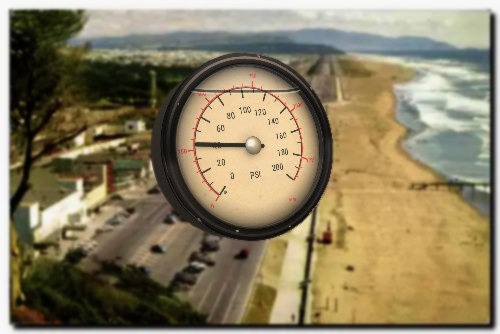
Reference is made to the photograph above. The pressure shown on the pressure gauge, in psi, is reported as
40 psi
